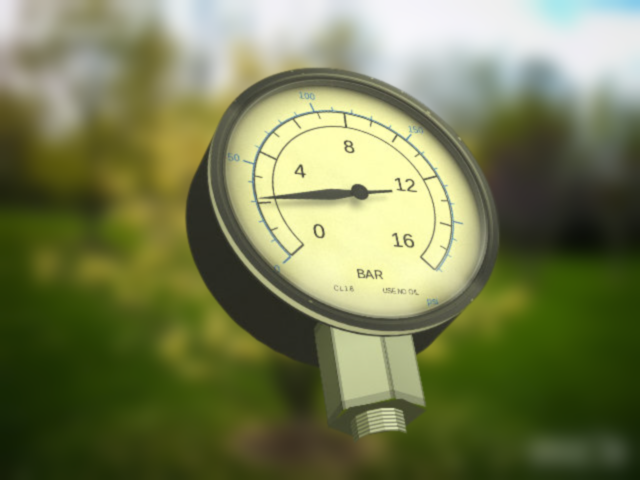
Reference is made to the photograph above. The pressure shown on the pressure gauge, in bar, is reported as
2 bar
